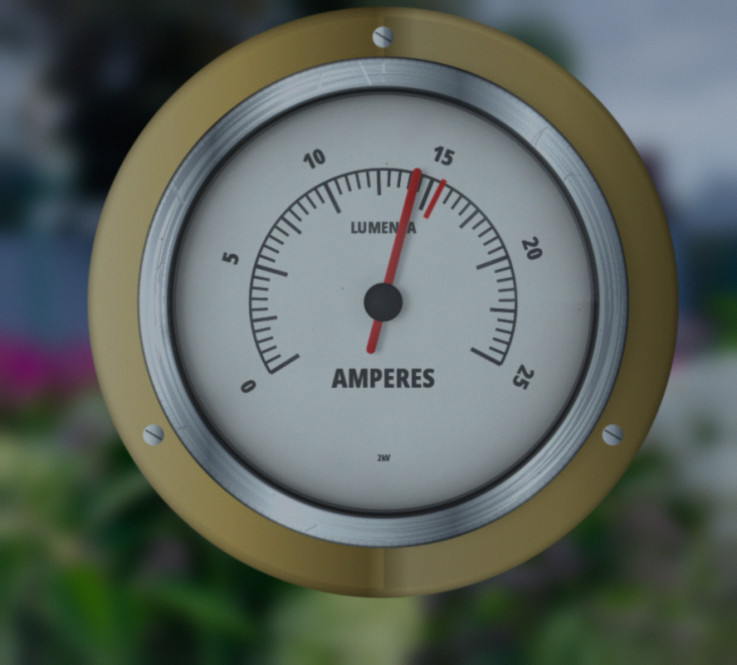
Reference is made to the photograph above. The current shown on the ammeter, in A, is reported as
14.25 A
